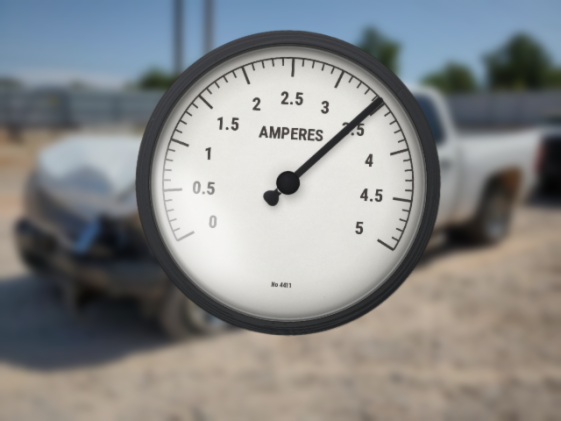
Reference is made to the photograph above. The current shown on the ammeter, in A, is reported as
3.45 A
